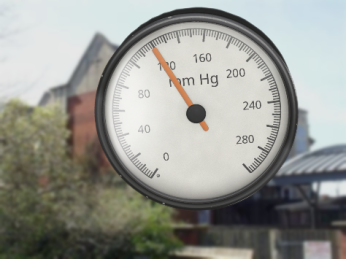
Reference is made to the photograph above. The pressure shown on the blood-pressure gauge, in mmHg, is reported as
120 mmHg
